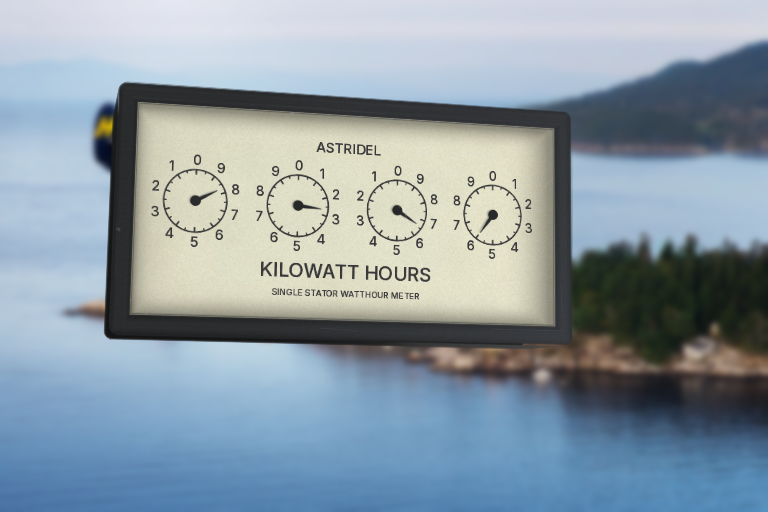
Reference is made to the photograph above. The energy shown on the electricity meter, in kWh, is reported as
8266 kWh
